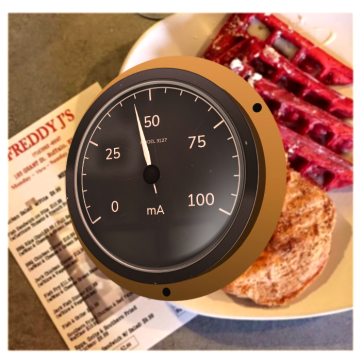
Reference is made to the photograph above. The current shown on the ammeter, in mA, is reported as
45 mA
